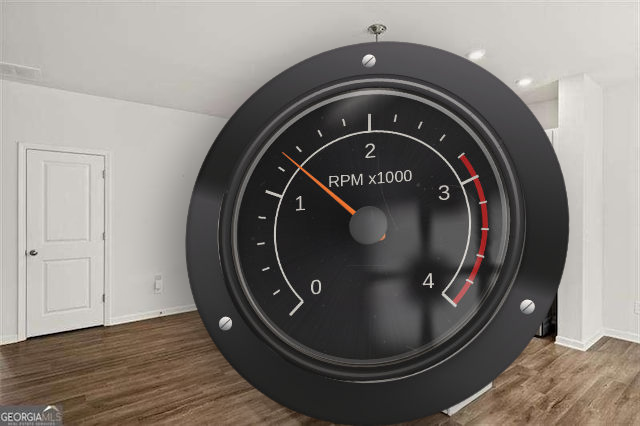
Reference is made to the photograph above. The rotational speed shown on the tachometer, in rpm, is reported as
1300 rpm
